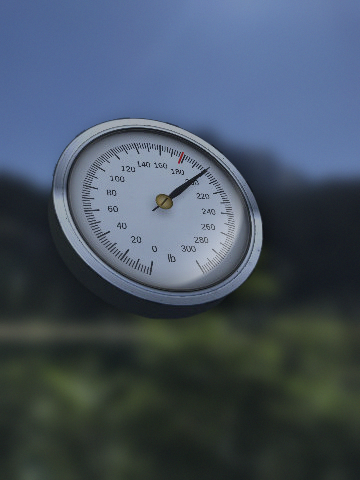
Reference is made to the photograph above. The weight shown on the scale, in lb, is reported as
200 lb
